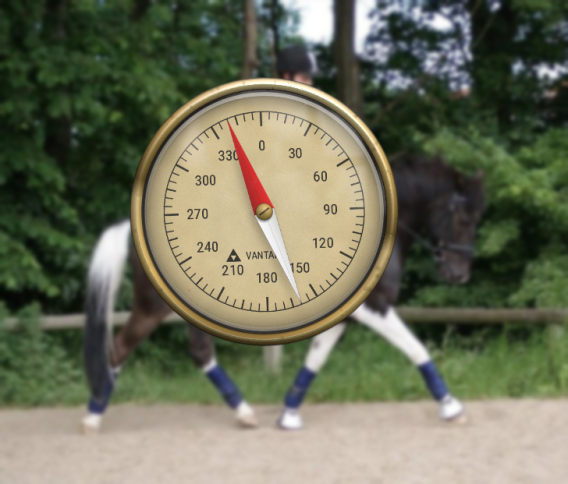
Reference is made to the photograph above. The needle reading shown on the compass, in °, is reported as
340 °
